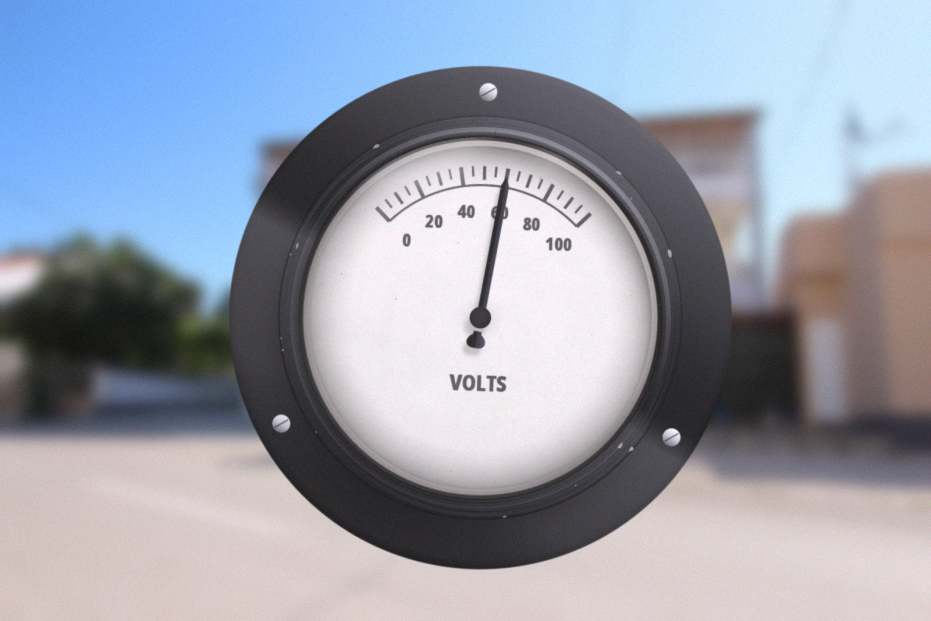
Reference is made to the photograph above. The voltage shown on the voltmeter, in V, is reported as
60 V
